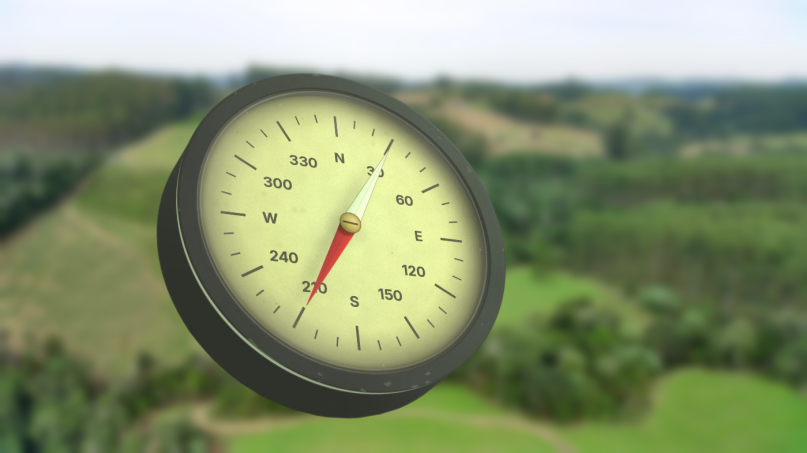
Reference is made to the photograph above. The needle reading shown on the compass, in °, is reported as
210 °
